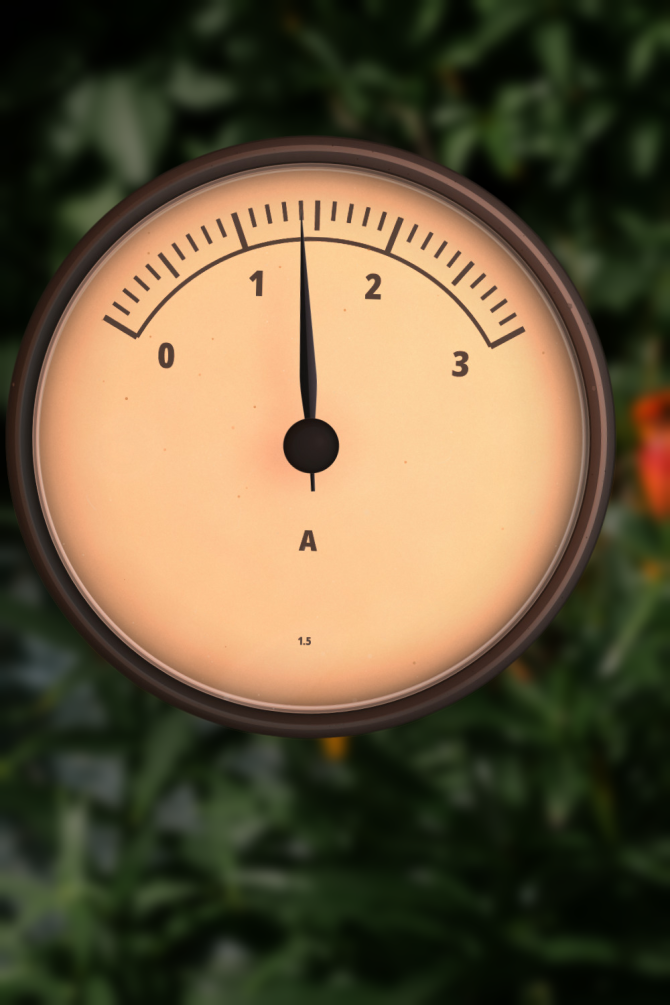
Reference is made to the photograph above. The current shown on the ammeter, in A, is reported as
1.4 A
